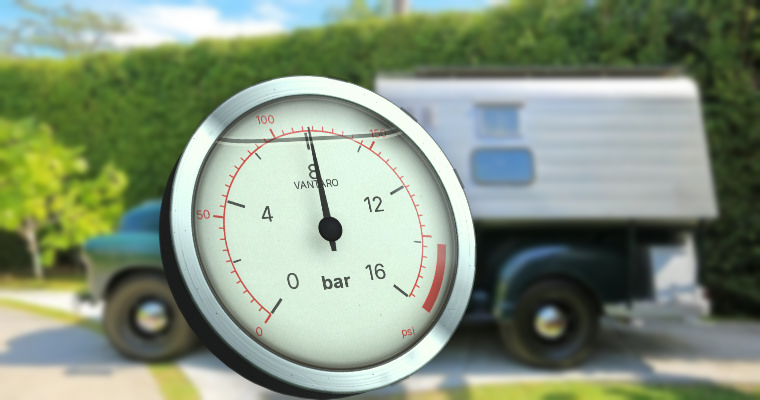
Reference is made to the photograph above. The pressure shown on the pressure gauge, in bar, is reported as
8 bar
